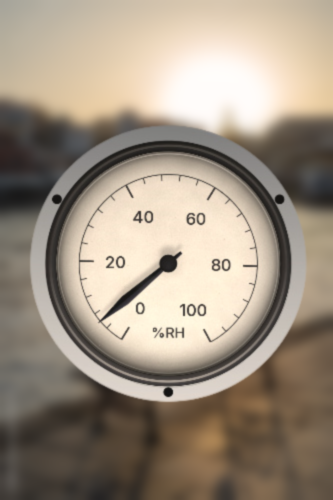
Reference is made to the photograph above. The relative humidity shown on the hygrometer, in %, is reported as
6 %
